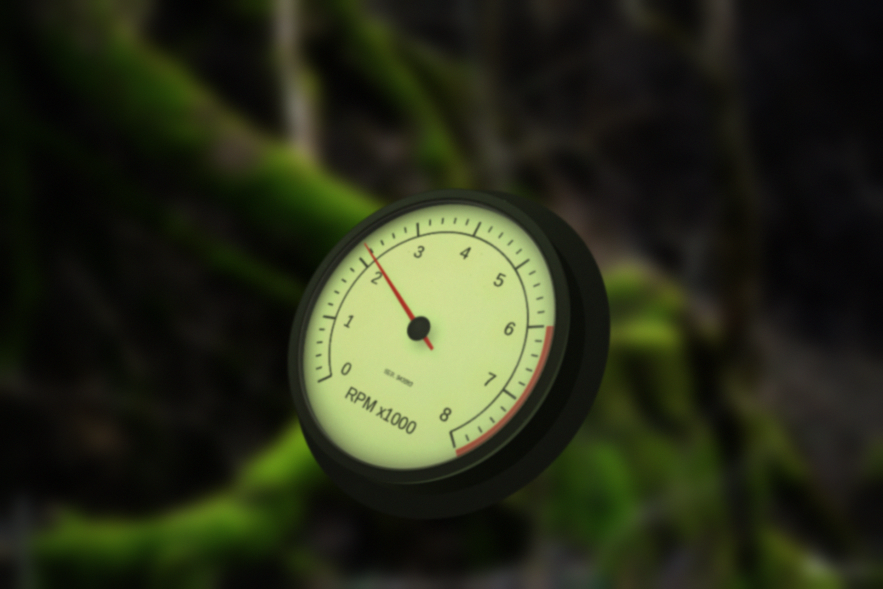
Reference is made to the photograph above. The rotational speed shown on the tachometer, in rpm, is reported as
2200 rpm
